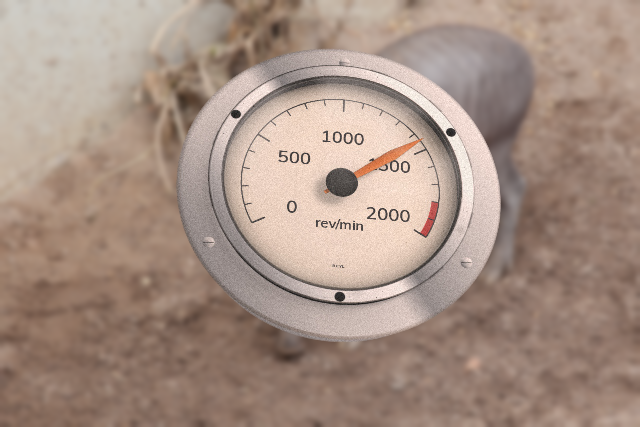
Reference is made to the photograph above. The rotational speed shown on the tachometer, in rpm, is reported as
1450 rpm
